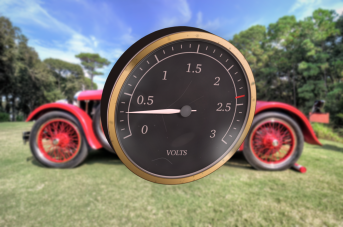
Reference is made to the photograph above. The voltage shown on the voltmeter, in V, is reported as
0.3 V
